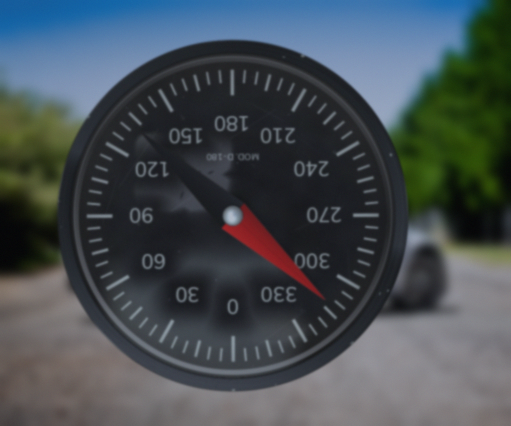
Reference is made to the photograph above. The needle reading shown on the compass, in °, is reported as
312.5 °
